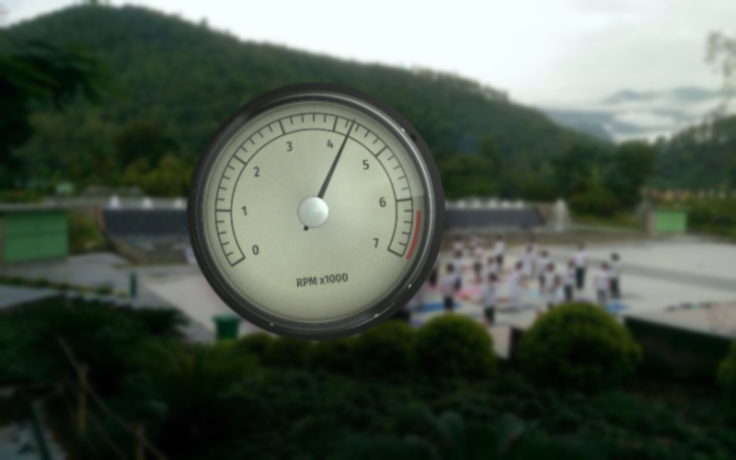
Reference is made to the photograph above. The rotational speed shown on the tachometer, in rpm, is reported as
4300 rpm
